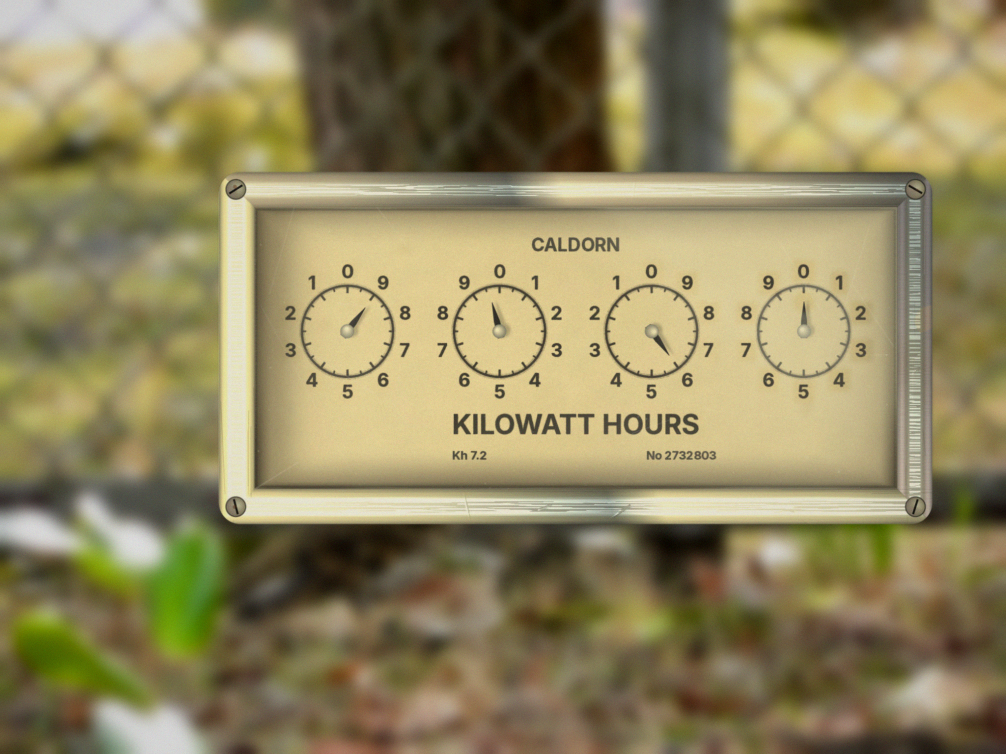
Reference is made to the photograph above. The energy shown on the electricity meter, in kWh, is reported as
8960 kWh
